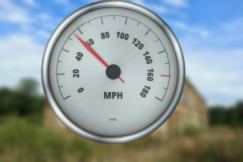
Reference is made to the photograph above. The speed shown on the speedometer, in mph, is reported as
55 mph
